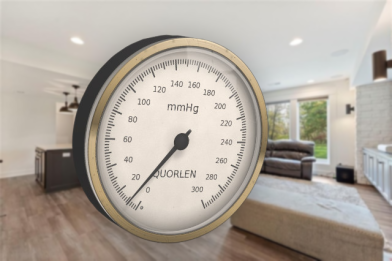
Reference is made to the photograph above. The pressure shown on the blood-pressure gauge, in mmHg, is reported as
10 mmHg
